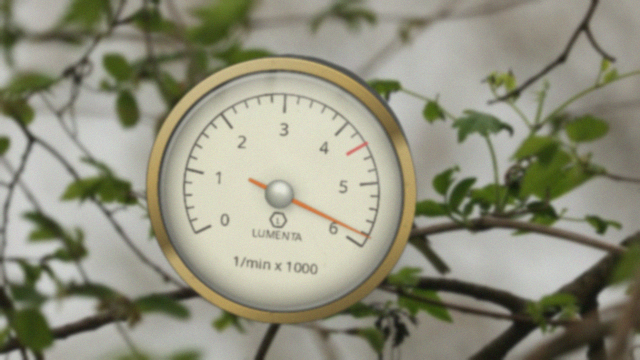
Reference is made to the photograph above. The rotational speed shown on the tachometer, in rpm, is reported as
5800 rpm
